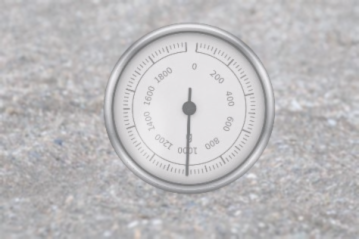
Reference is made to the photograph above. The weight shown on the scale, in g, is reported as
1000 g
